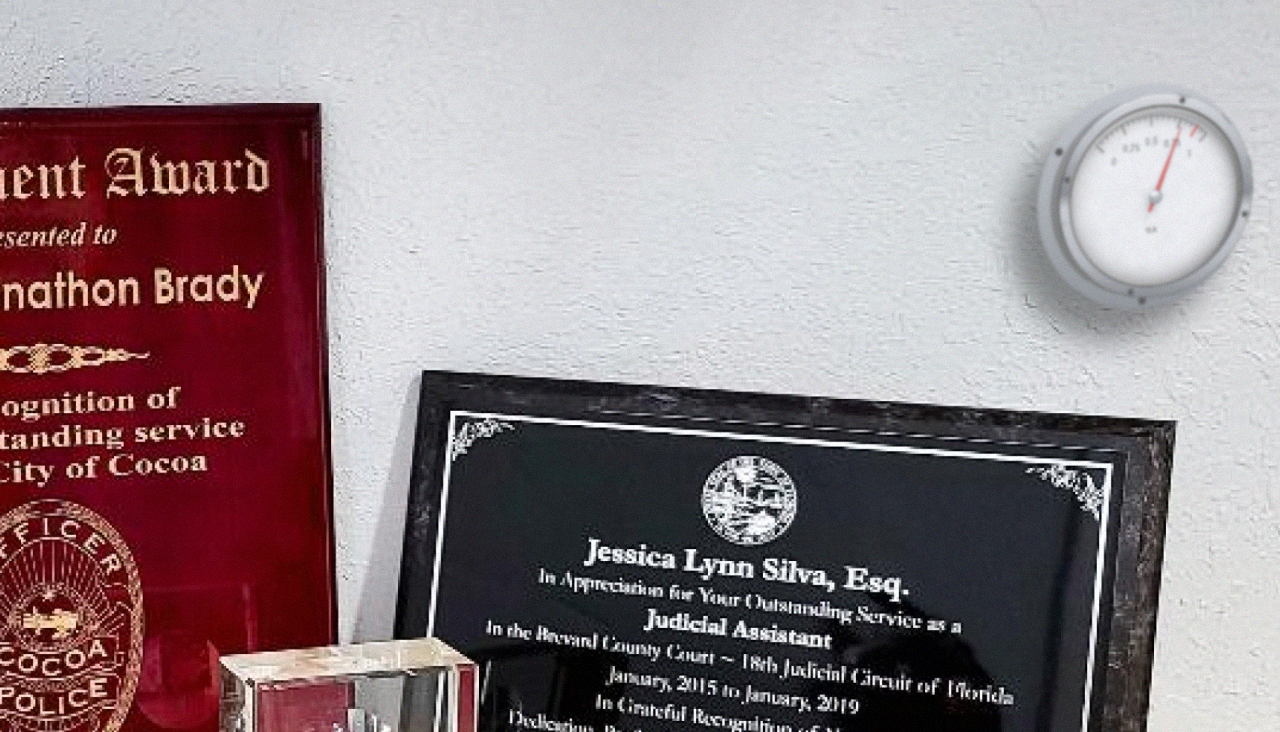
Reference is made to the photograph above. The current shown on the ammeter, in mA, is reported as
0.75 mA
